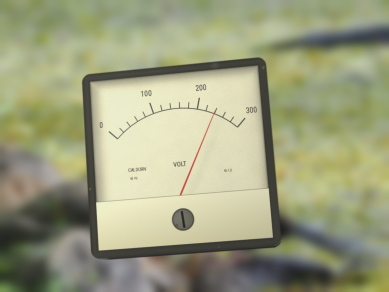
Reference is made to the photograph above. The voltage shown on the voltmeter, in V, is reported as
240 V
